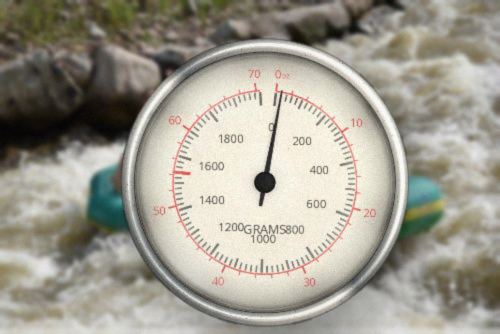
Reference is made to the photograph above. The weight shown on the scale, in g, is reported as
20 g
